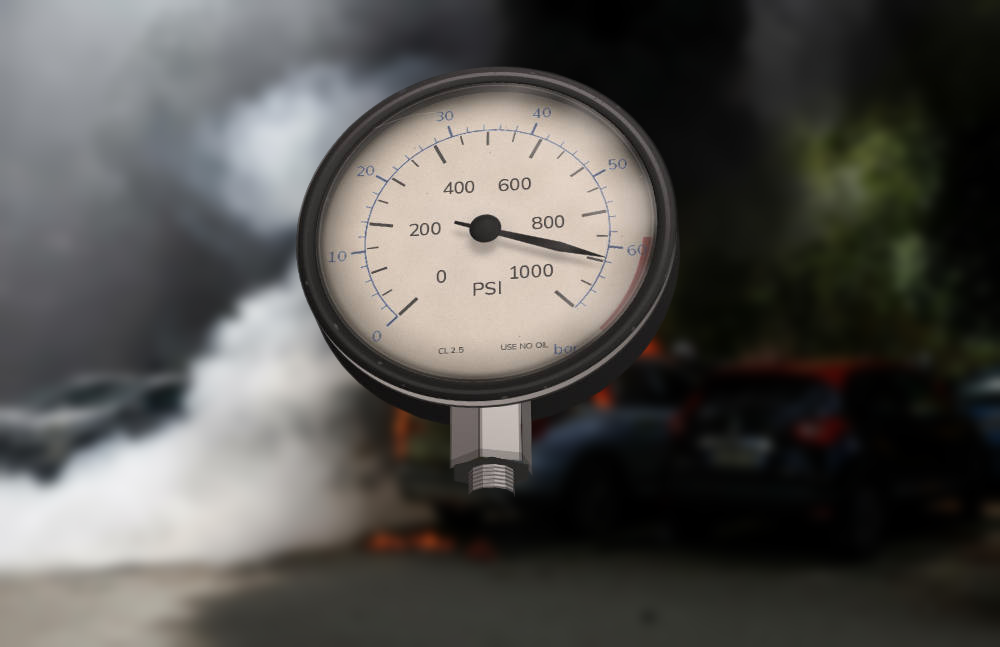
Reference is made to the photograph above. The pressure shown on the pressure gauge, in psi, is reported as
900 psi
